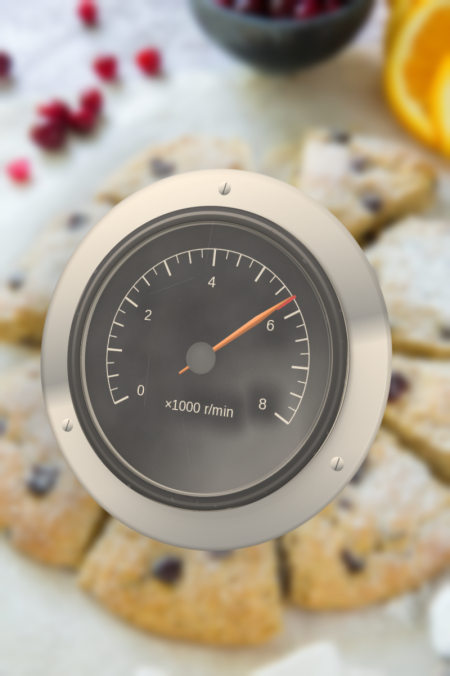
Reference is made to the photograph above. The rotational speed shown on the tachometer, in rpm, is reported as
5750 rpm
